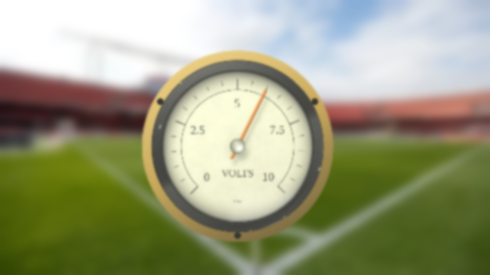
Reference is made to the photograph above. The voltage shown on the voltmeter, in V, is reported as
6 V
